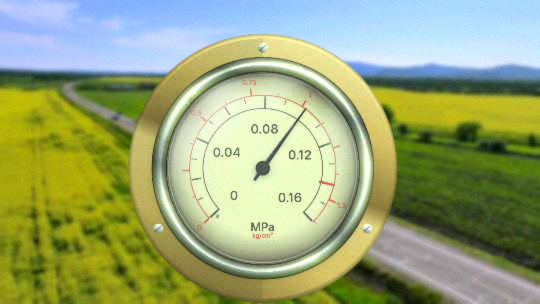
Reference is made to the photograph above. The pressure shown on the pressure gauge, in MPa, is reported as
0.1 MPa
